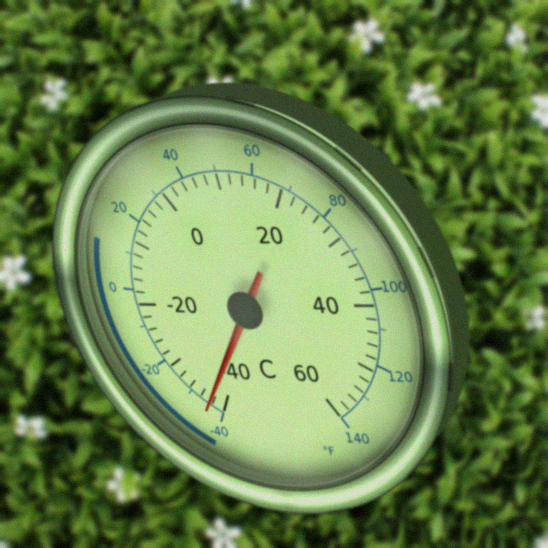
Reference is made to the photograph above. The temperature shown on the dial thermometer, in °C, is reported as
-38 °C
